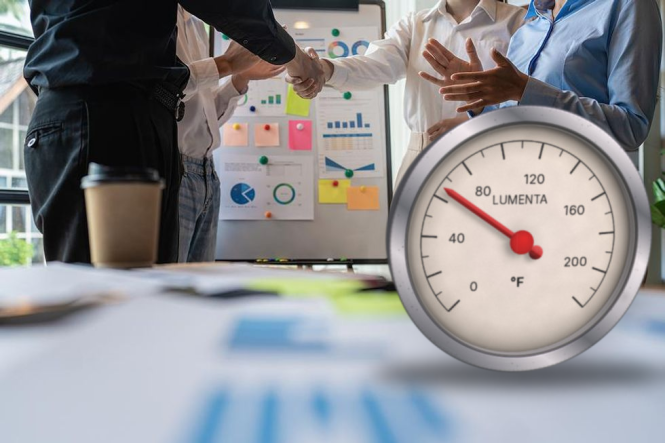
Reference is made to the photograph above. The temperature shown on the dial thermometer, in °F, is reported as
65 °F
